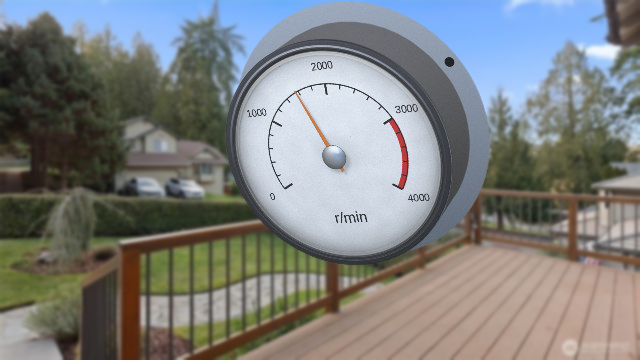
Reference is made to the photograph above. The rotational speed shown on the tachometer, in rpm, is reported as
1600 rpm
